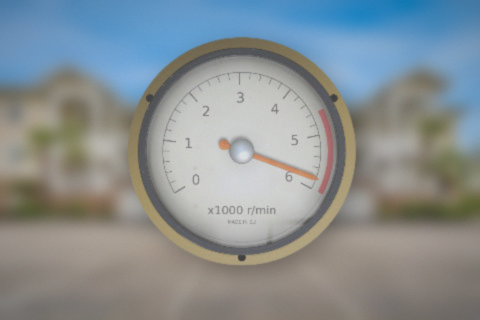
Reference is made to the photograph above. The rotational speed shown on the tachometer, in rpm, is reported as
5800 rpm
